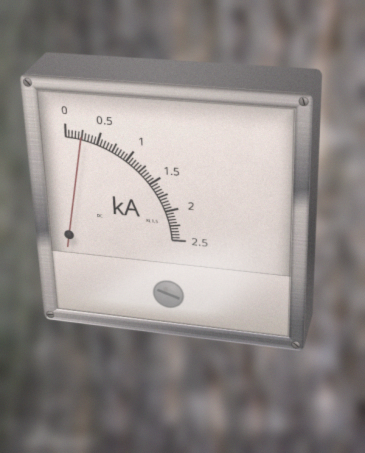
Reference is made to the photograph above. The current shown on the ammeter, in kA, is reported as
0.25 kA
